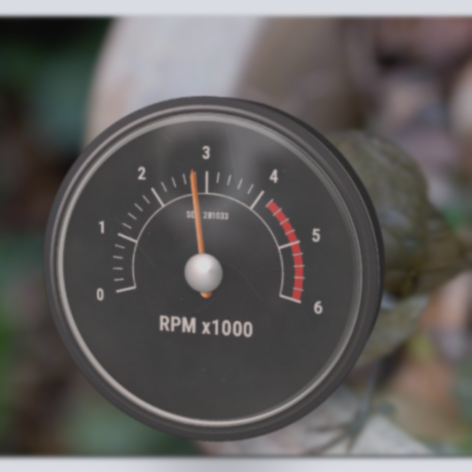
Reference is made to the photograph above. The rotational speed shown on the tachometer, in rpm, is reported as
2800 rpm
